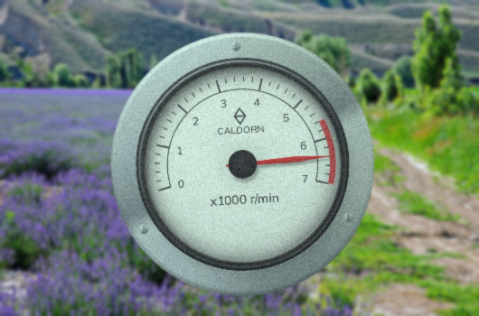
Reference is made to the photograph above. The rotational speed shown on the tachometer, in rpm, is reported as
6400 rpm
